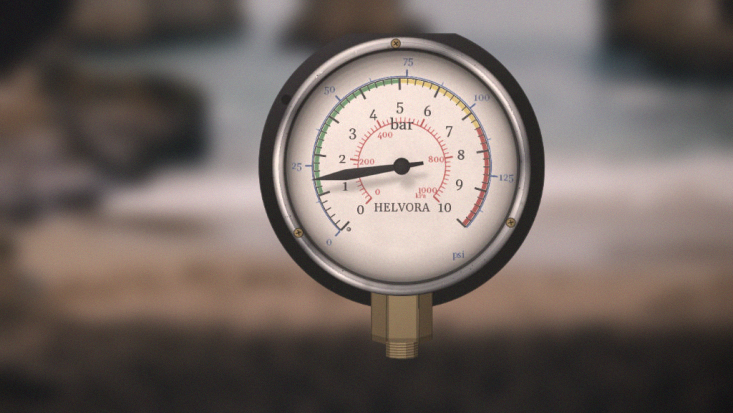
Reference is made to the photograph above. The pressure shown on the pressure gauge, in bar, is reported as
1.4 bar
